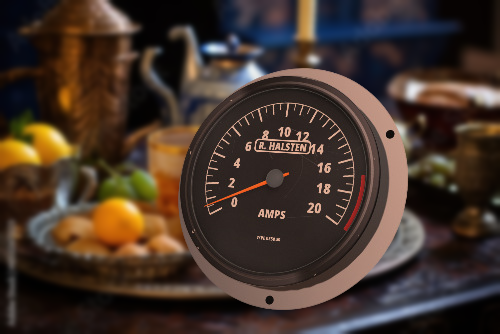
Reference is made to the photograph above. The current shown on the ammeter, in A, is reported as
0.5 A
